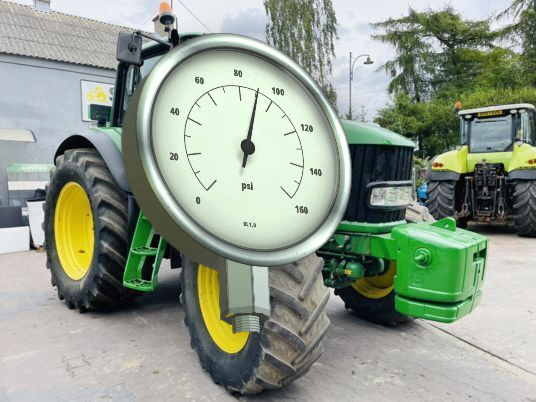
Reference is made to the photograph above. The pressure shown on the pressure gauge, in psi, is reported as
90 psi
